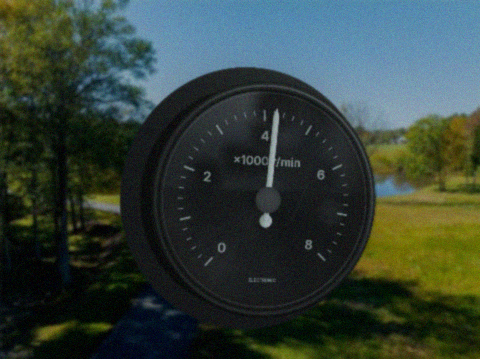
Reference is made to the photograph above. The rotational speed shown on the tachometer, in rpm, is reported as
4200 rpm
